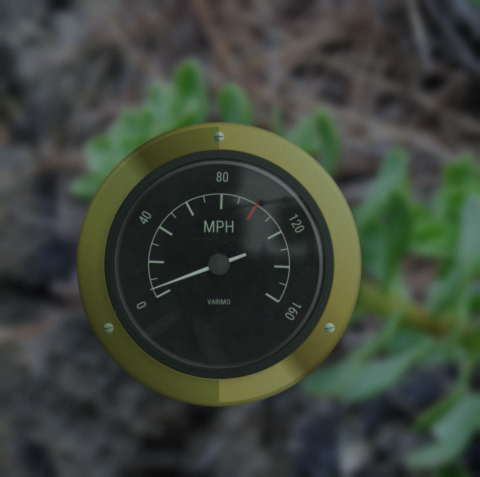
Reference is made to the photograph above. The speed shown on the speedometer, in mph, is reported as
5 mph
